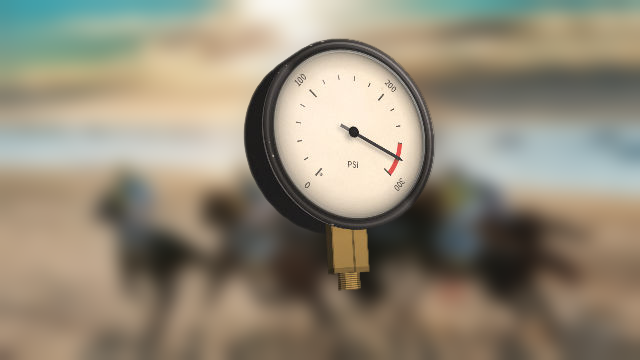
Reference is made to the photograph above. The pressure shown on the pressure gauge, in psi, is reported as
280 psi
